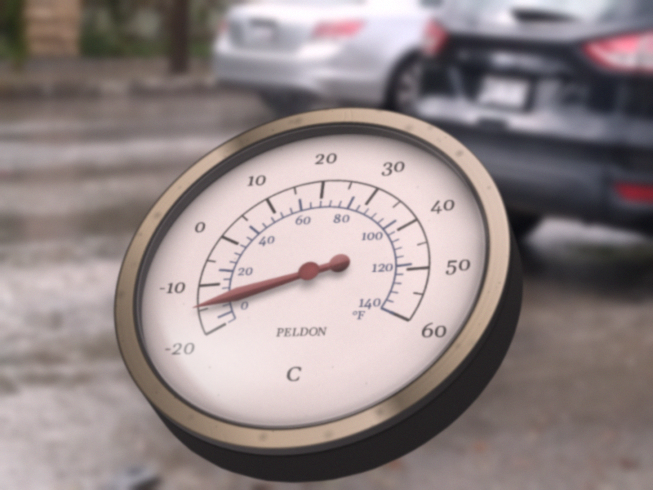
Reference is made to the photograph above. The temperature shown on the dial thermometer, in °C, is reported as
-15 °C
